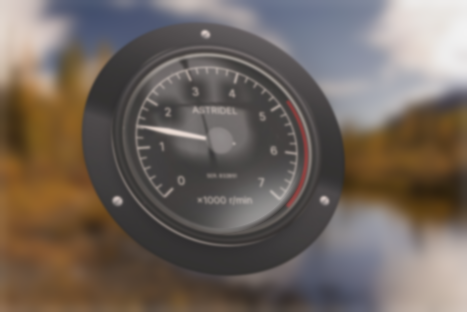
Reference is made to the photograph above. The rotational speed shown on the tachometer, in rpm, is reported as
1400 rpm
